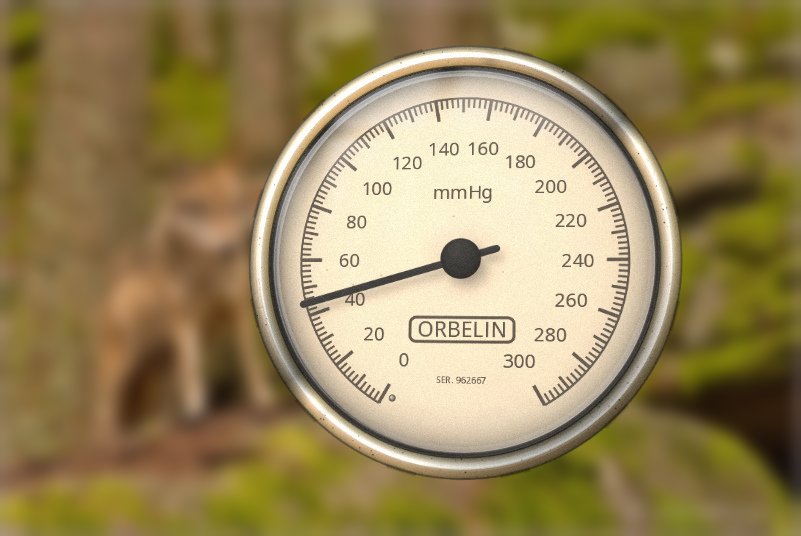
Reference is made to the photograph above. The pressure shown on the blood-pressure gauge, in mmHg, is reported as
44 mmHg
